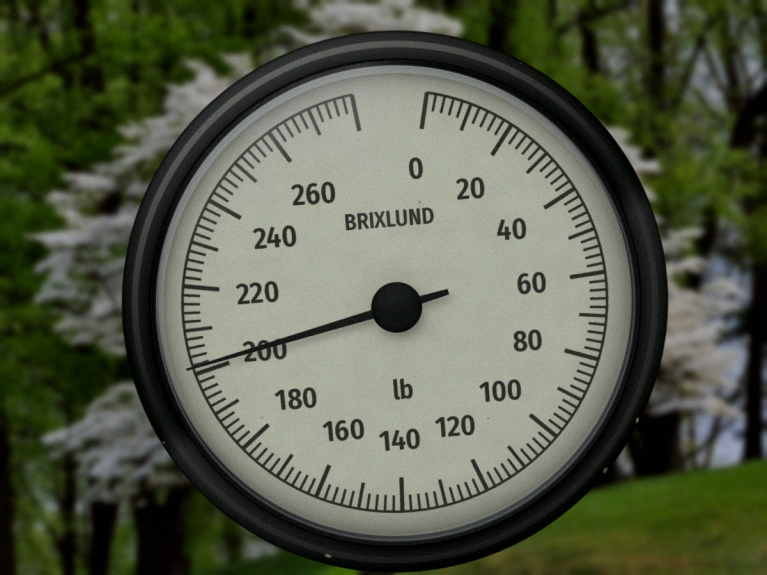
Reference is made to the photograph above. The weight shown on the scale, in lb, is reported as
202 lb
